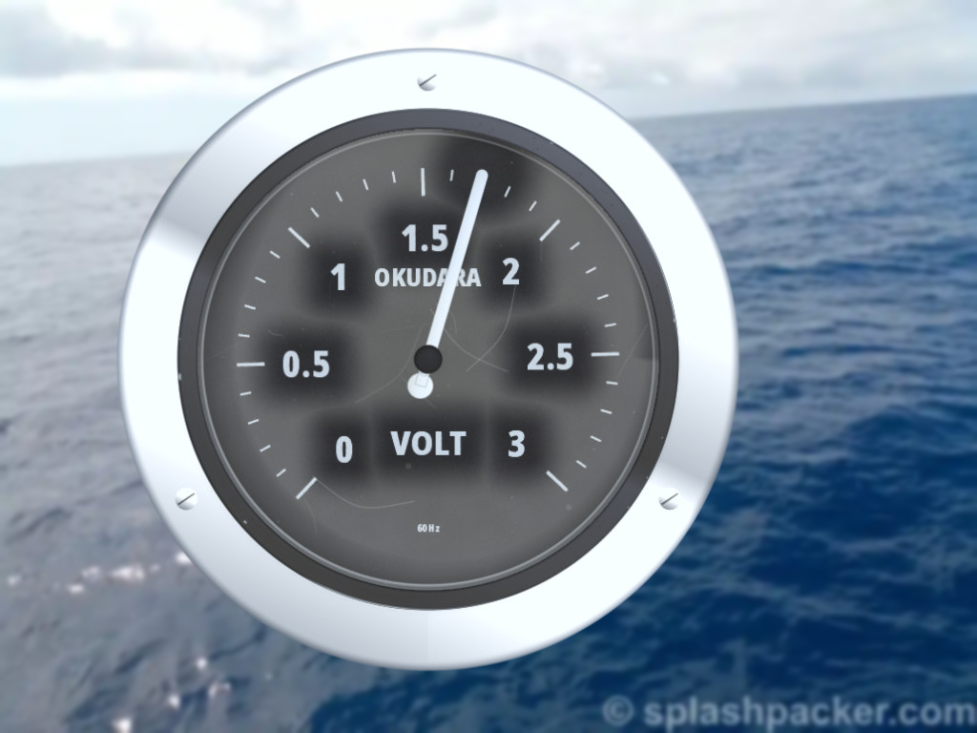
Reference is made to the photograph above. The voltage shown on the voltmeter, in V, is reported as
1.7 V
